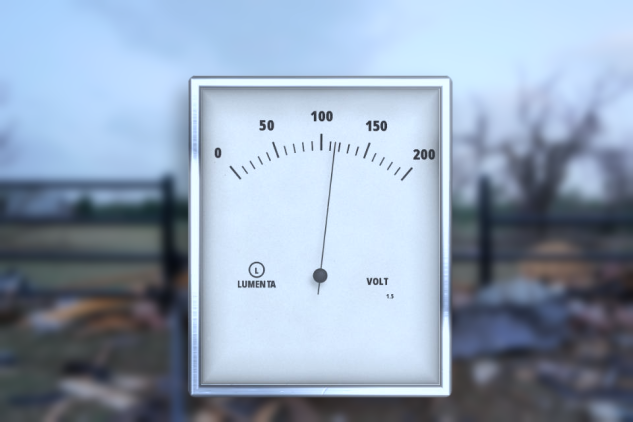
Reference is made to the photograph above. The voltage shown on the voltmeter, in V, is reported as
115 V
